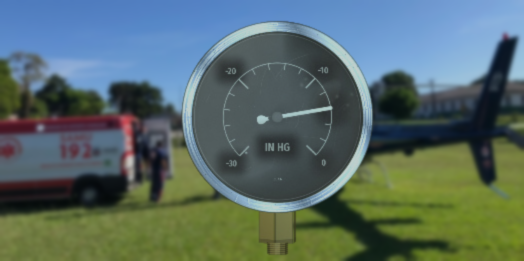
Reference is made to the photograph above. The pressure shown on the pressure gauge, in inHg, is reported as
-6 inHg
